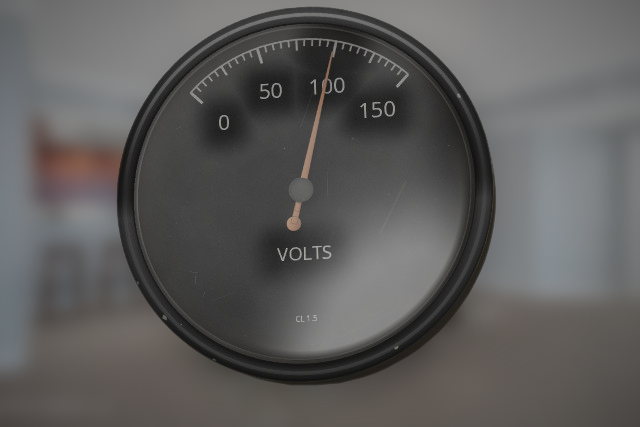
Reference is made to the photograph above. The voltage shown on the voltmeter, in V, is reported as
100 V
